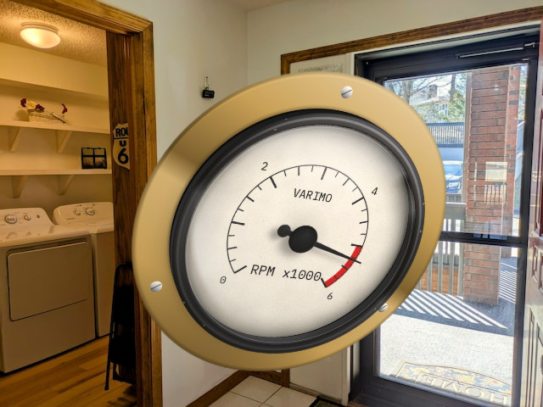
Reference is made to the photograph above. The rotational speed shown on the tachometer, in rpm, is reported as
5250 rpm
